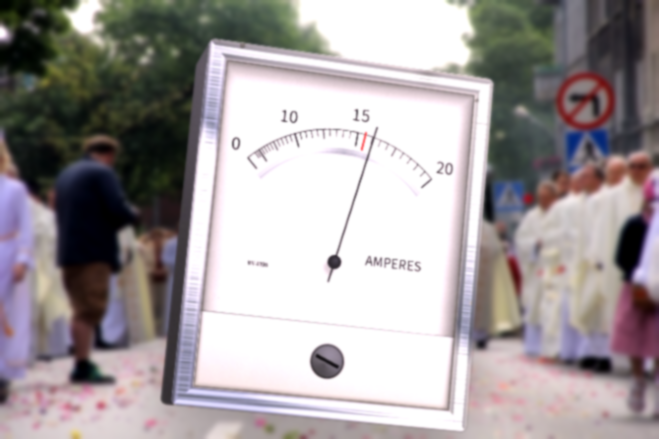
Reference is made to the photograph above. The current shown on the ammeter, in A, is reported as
16 A
